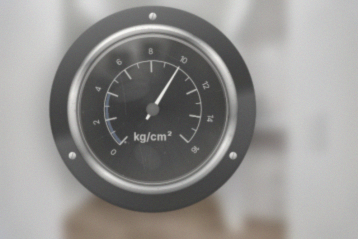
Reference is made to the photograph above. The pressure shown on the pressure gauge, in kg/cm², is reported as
10 kg/cm²
